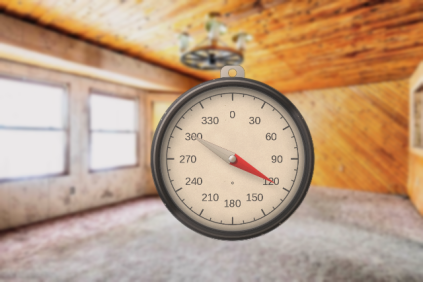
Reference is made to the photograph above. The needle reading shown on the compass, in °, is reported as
120 °
